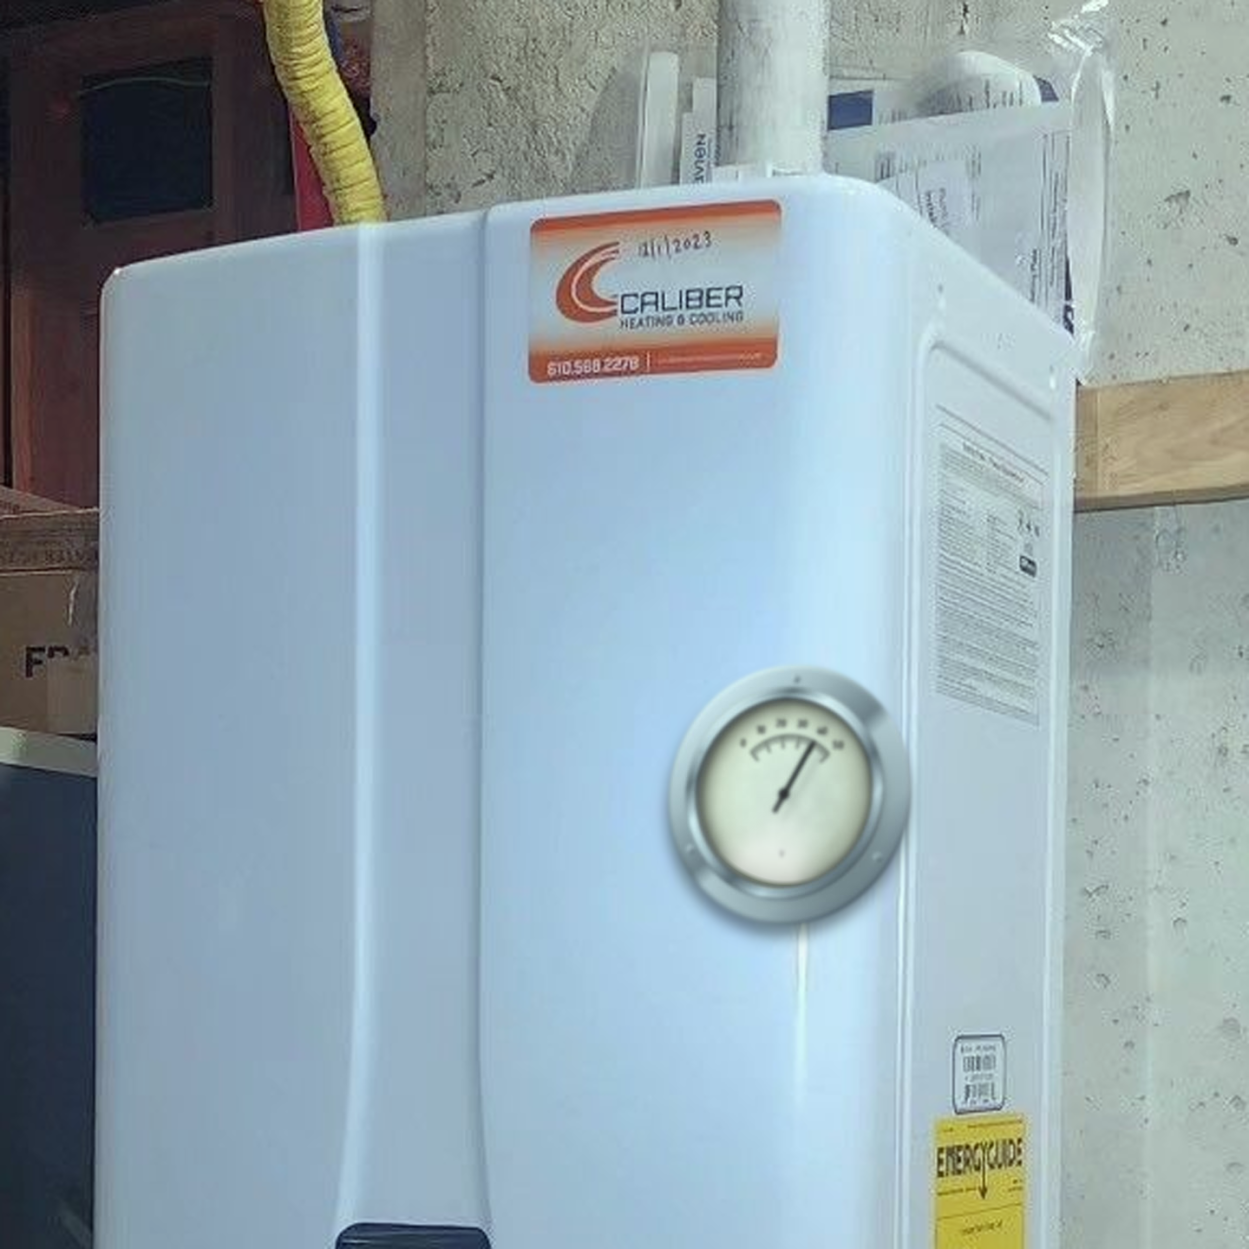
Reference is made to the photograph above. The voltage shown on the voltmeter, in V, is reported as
40 V
